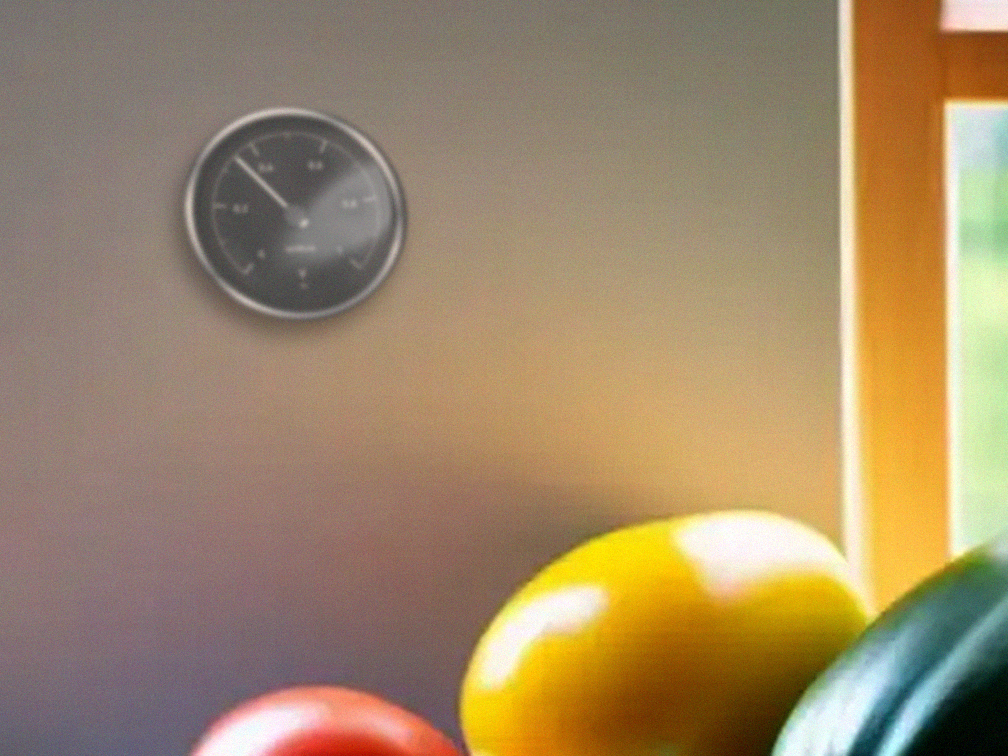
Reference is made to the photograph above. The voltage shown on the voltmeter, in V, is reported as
0.35 V
